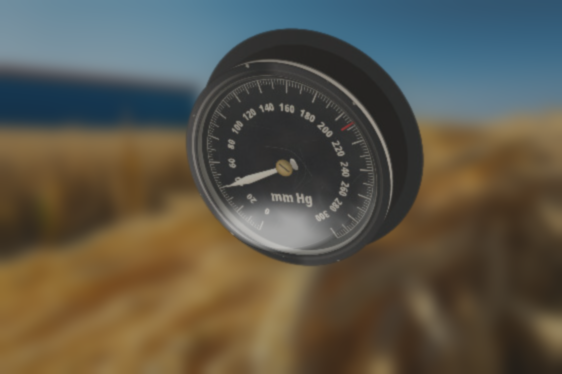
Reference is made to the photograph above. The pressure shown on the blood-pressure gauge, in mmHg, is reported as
40 mmHg
